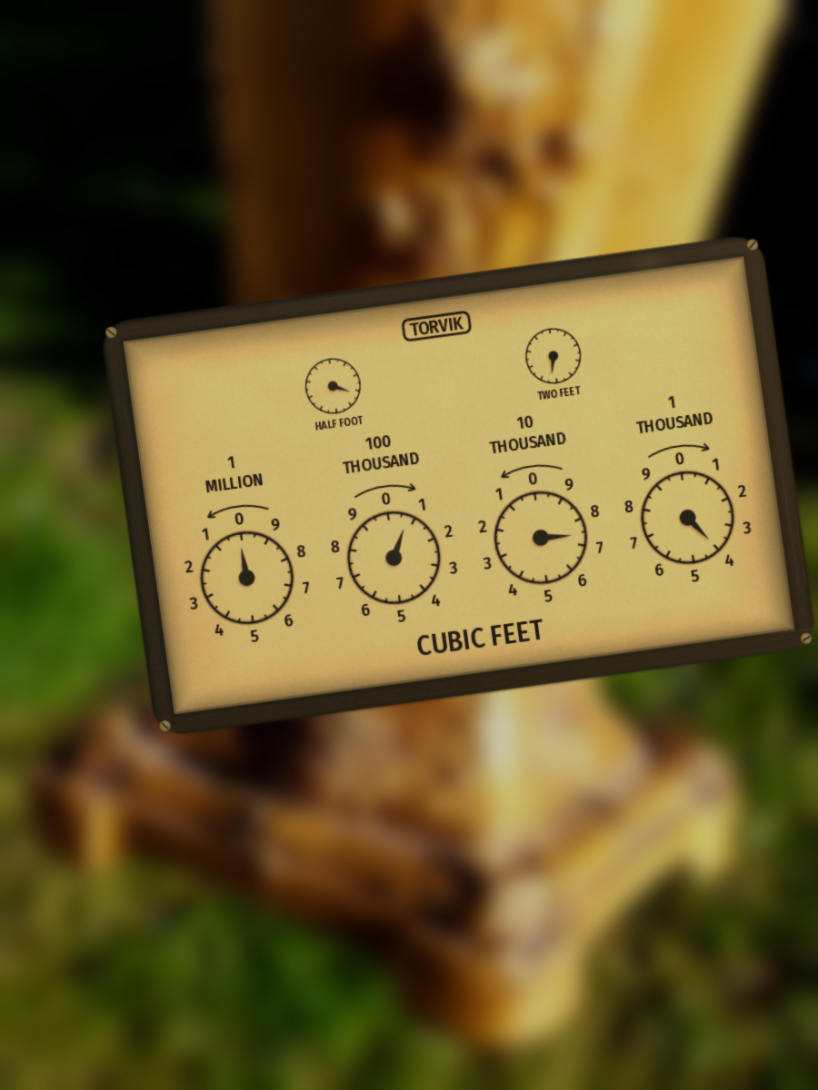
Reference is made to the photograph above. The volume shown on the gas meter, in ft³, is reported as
7400 ft³
